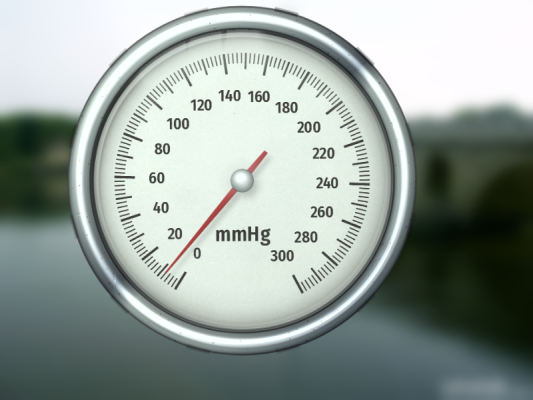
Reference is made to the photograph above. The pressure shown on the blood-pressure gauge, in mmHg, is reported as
8 mmHg
